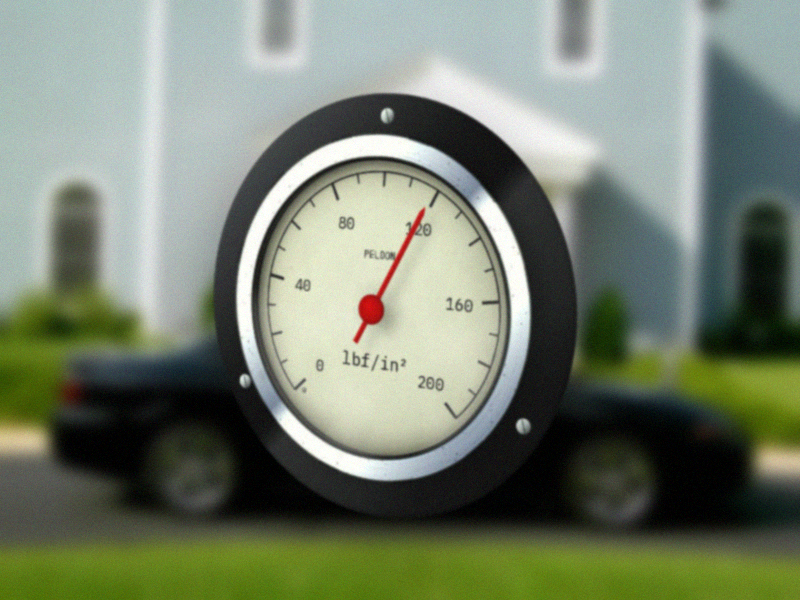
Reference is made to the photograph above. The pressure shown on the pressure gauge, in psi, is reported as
120 psi
